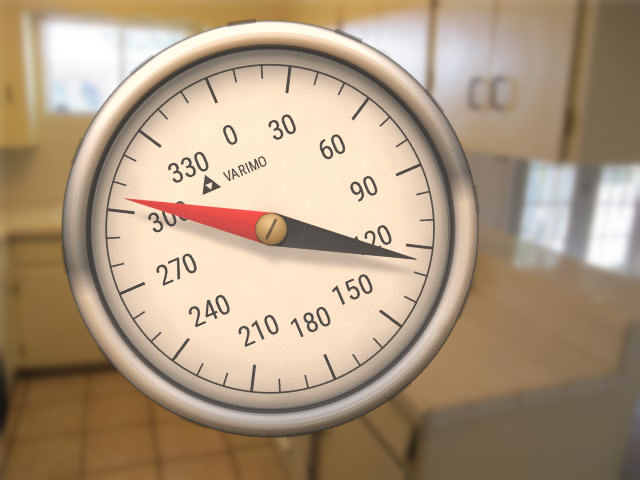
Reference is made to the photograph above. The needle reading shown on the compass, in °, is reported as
305 °
